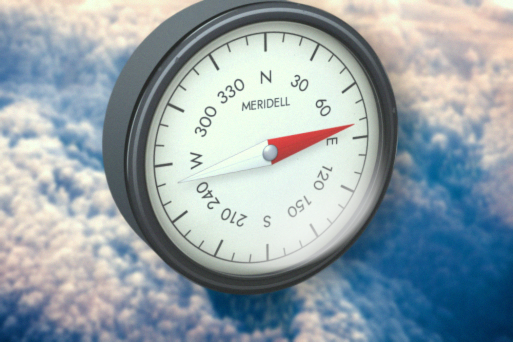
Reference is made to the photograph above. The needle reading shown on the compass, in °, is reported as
80 °
